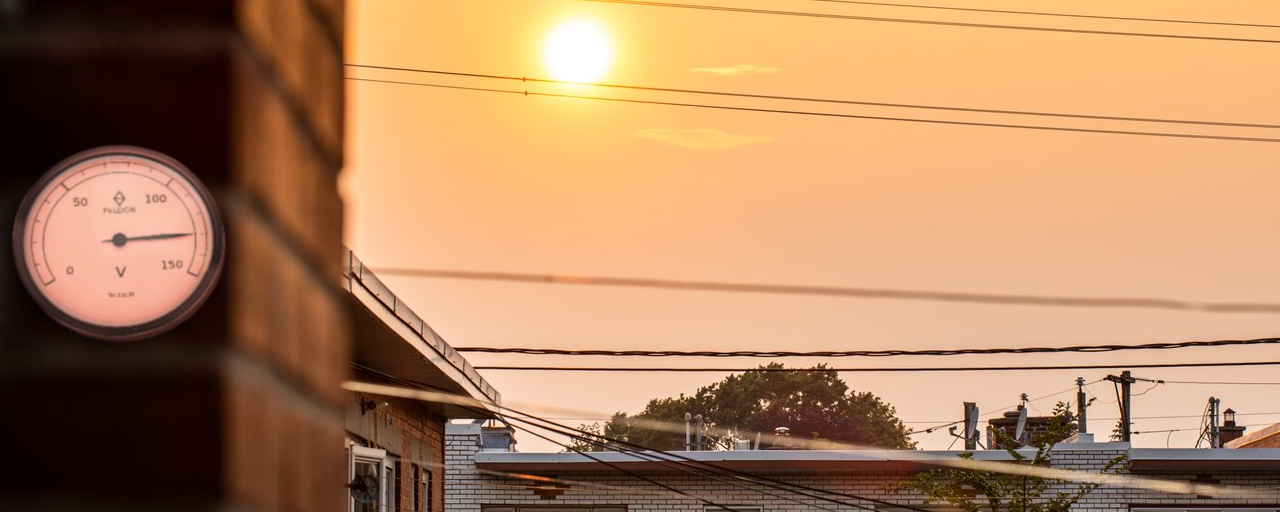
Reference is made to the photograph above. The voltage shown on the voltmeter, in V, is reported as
130 V
